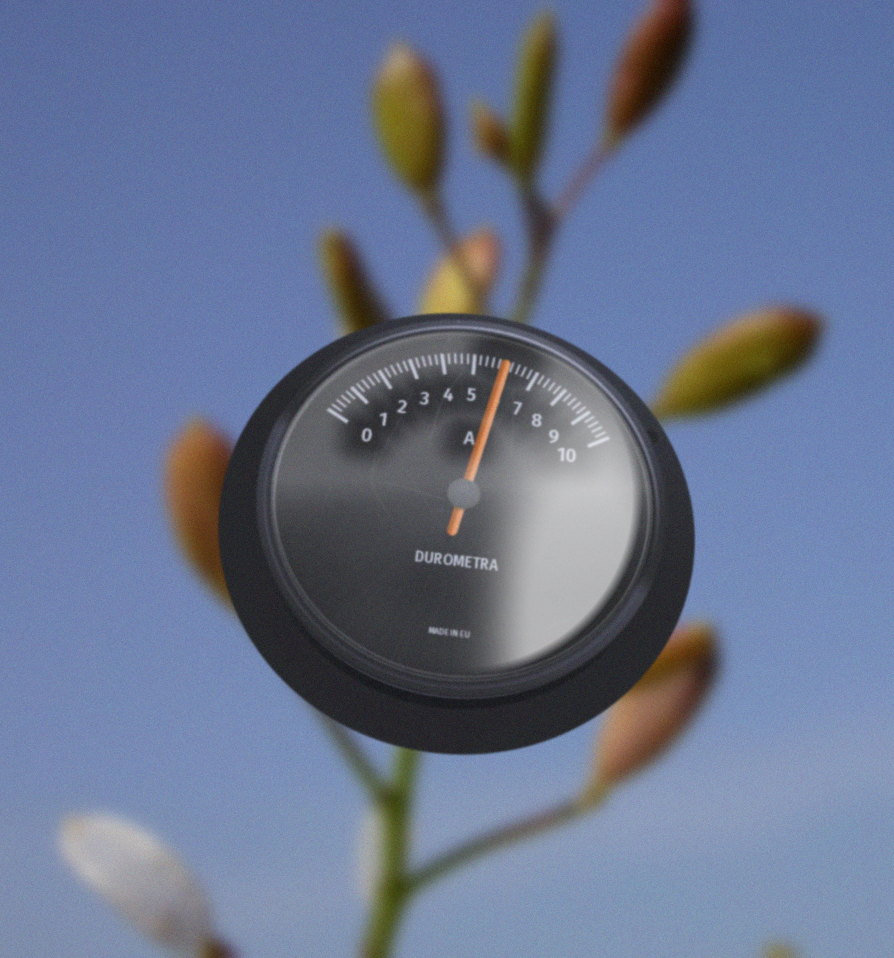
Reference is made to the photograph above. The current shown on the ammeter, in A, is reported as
6 A
